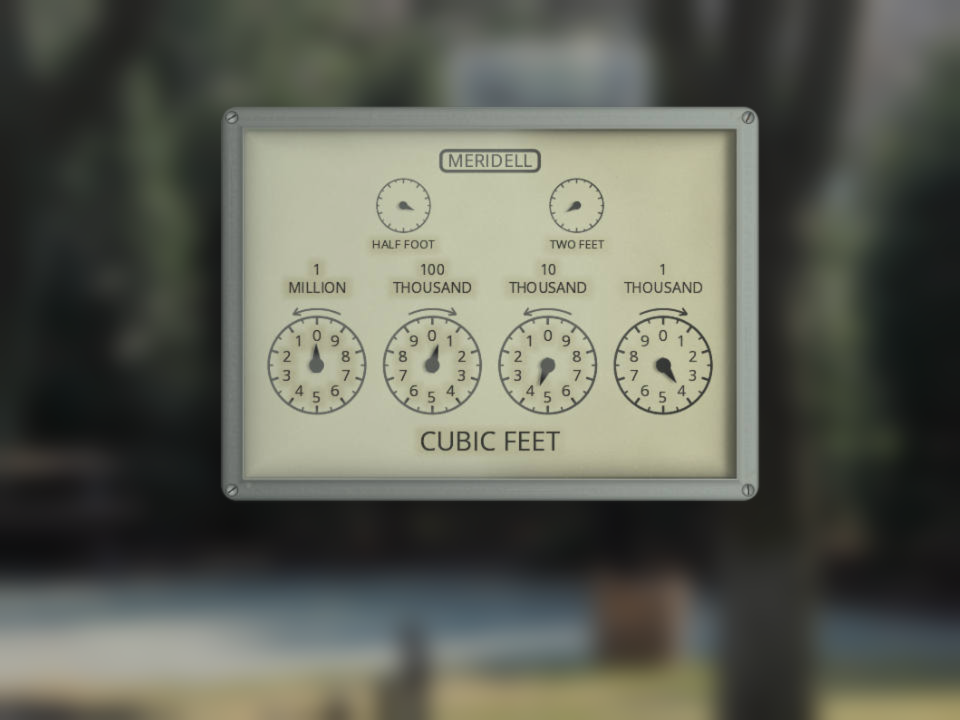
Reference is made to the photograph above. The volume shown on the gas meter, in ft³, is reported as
4400 ft³
